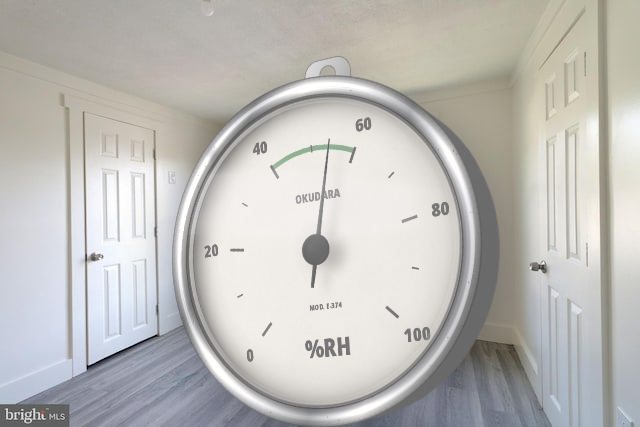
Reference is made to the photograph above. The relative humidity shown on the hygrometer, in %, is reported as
55 %
